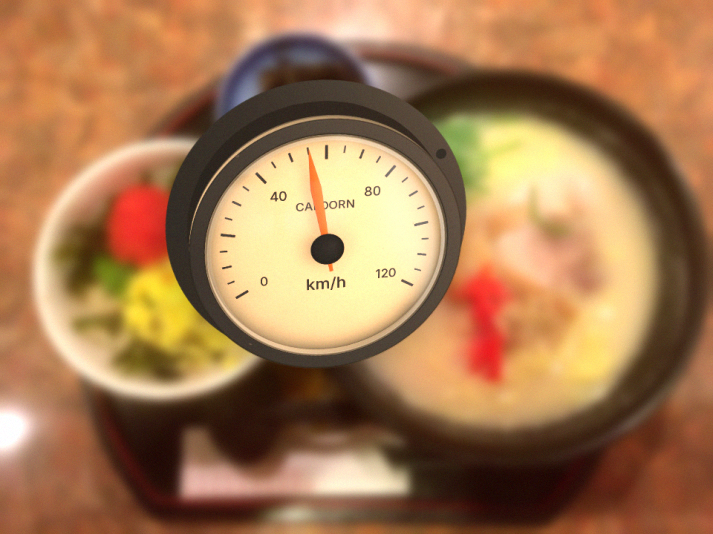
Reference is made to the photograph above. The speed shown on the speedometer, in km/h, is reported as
55 km/h
